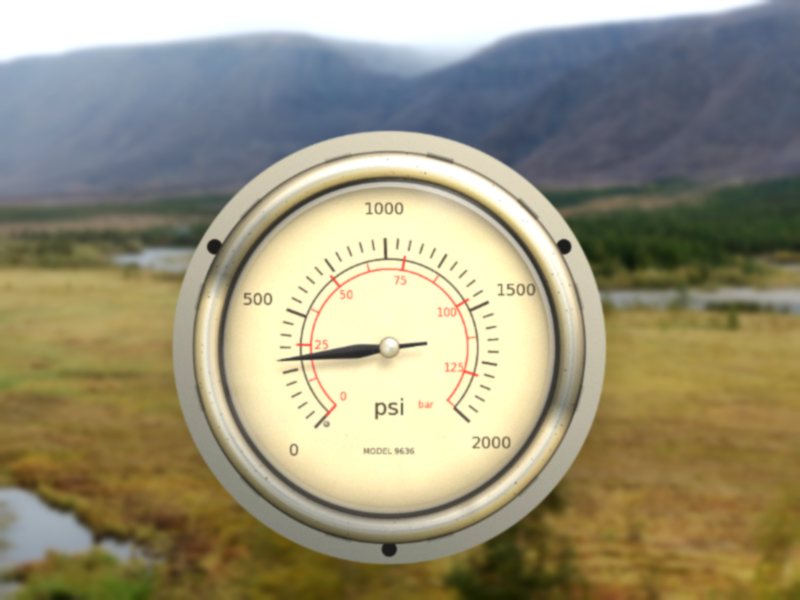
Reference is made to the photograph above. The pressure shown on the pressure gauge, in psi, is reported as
300 psi
